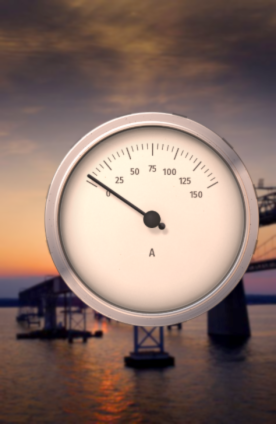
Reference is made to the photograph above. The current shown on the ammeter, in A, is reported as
5 A
